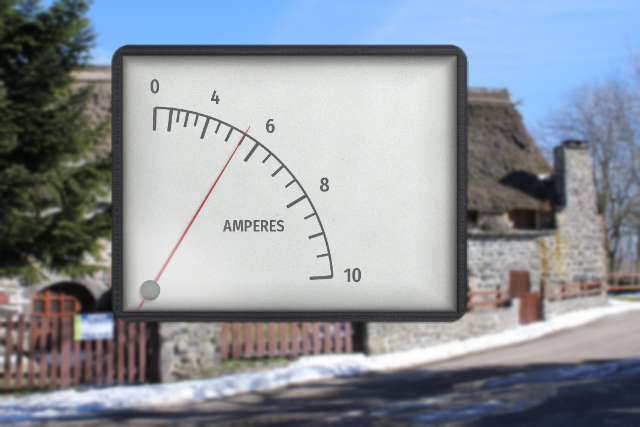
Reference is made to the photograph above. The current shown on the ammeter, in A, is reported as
5.5 A
